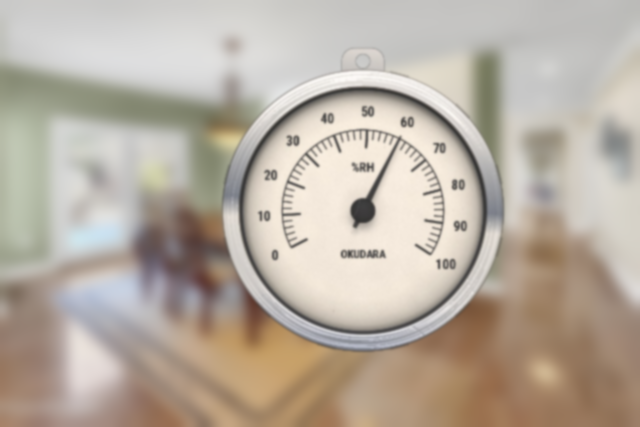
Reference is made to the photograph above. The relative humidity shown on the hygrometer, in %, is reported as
60 %
